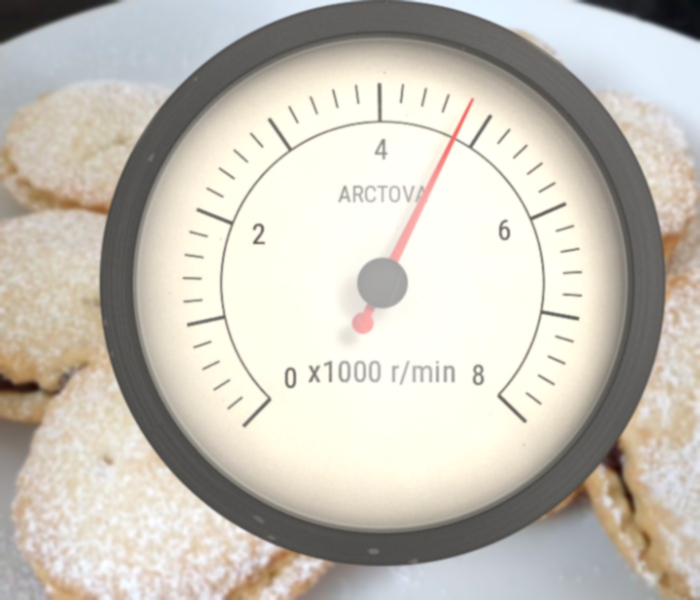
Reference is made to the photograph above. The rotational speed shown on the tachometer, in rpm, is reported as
4800 rpm
